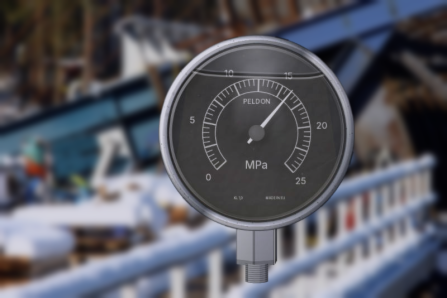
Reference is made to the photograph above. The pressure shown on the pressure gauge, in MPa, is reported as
16 MPa
